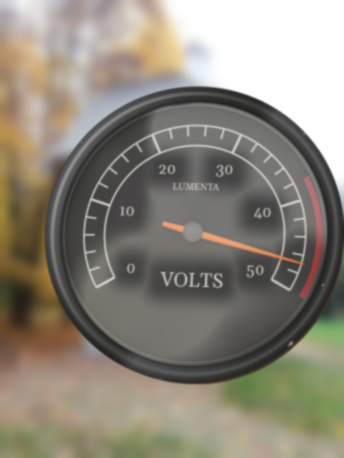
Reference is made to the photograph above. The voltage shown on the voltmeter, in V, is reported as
47 V
